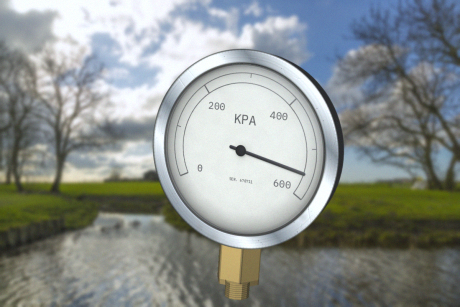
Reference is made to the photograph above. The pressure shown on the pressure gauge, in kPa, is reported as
550 kPa
